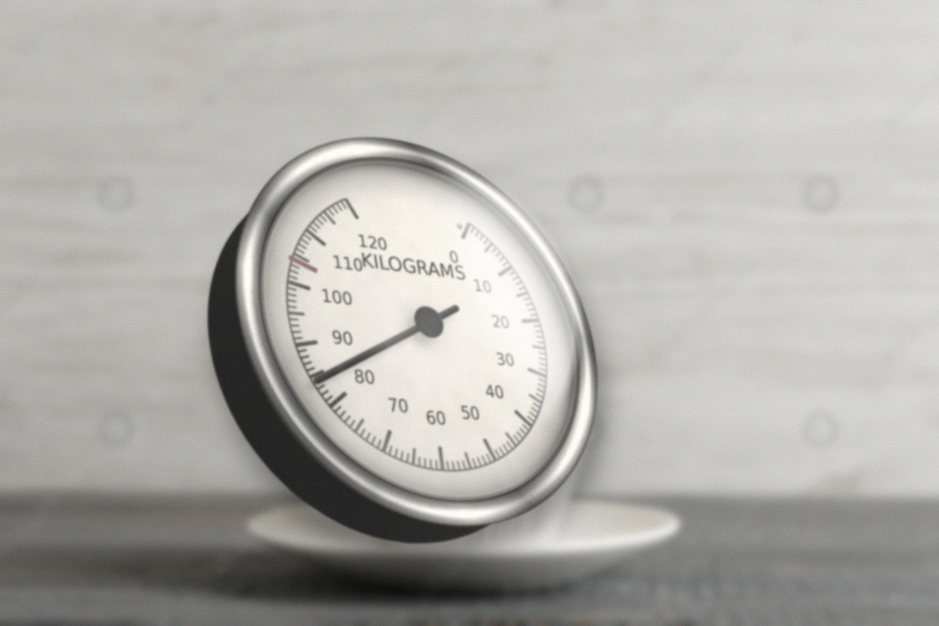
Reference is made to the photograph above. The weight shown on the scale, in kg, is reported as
84 kg
